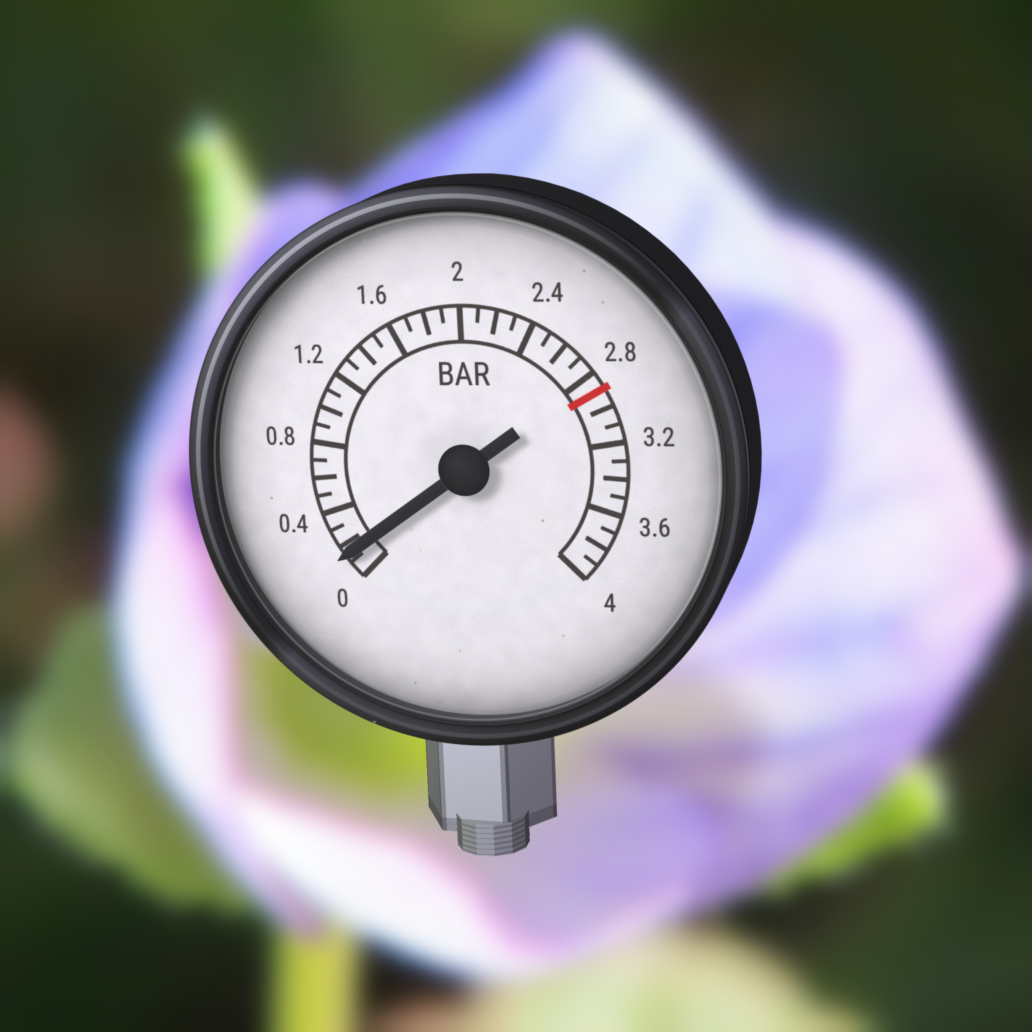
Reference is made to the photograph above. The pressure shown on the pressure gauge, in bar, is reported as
0.15 bar
